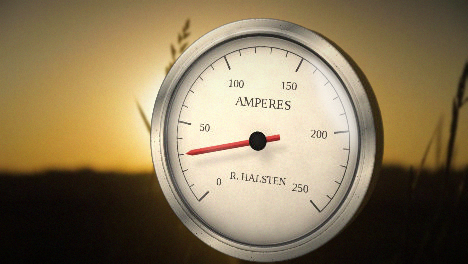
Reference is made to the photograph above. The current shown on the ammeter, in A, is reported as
30 A
